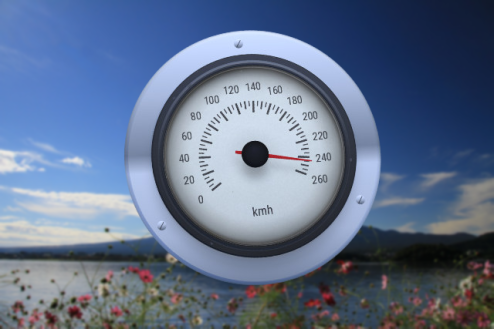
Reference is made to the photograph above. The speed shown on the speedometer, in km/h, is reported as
245 km/h
